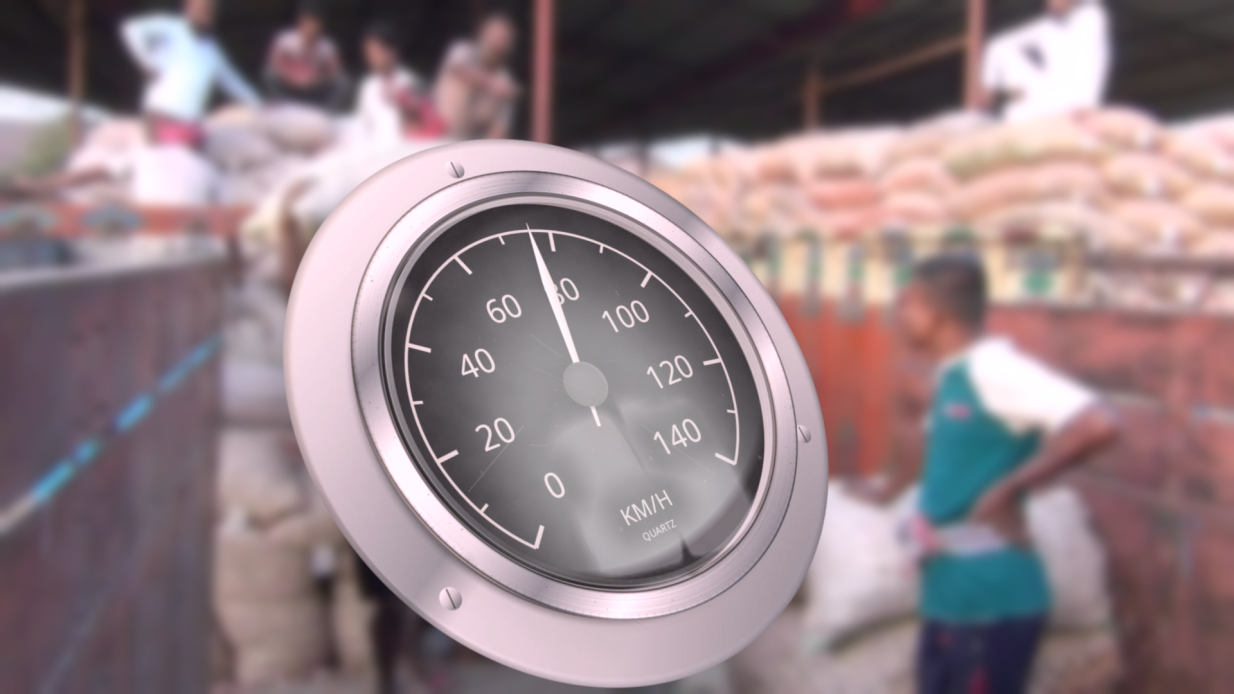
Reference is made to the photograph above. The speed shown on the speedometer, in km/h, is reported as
75 km/h
